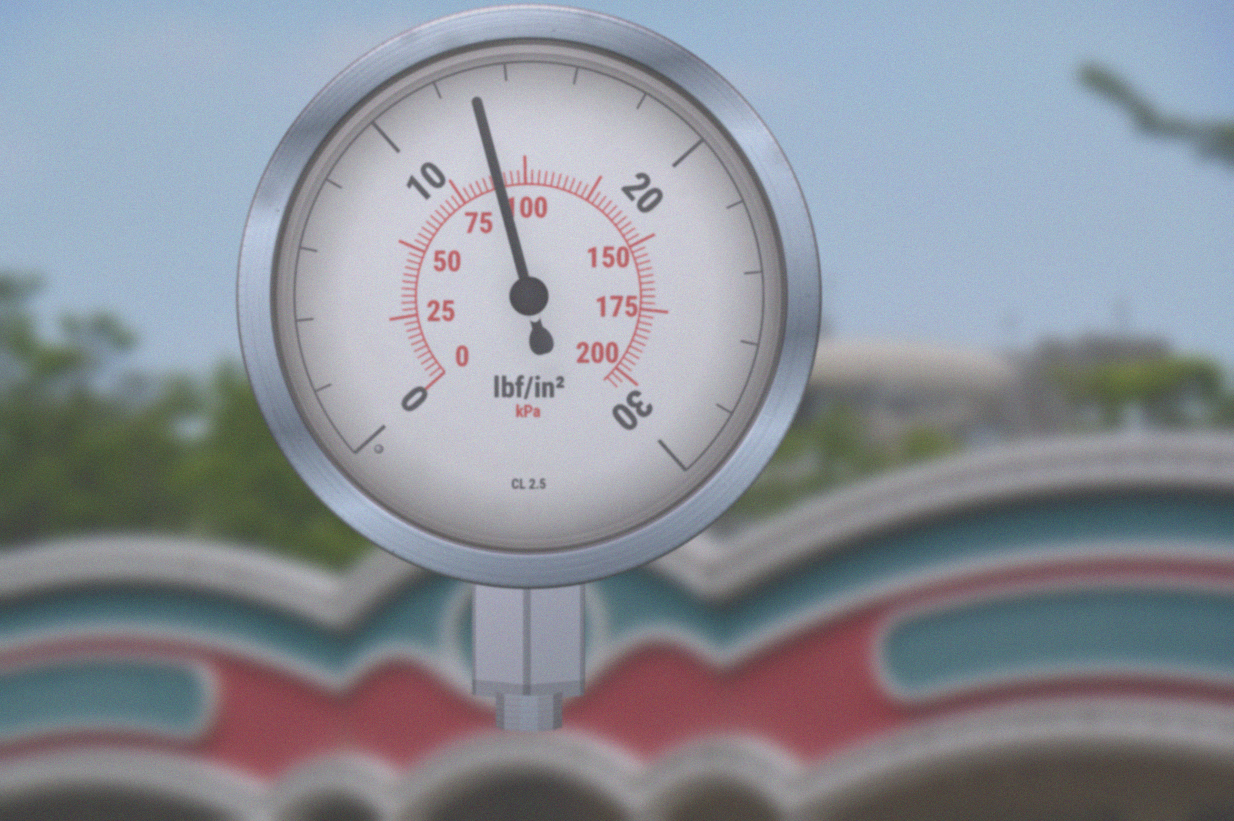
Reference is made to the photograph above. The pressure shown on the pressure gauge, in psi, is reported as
13 psi
